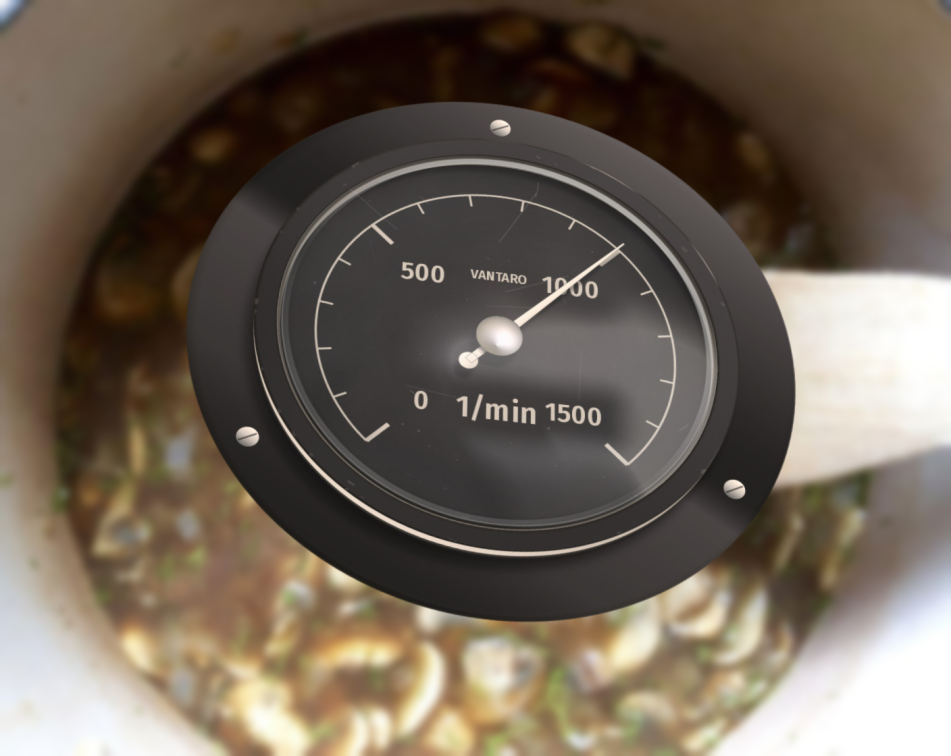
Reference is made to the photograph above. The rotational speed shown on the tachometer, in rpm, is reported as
1000 rpm
